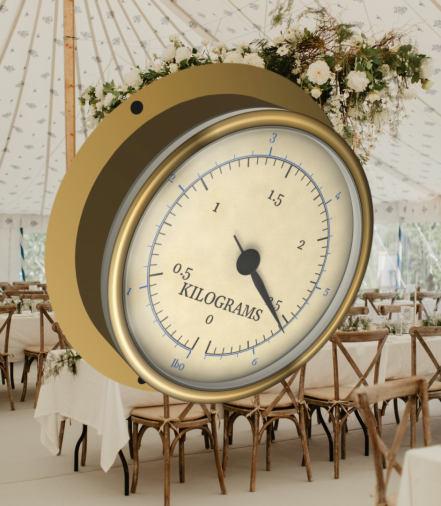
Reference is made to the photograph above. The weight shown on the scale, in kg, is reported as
2.55 kg
